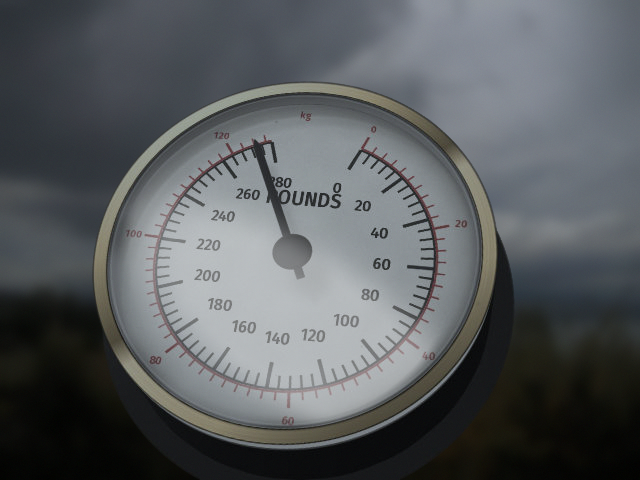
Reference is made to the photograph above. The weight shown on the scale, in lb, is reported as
274 lb
